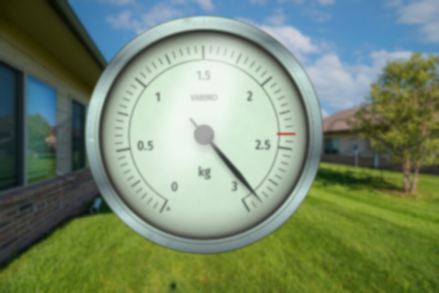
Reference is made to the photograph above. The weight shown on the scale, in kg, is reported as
2.9 kg
